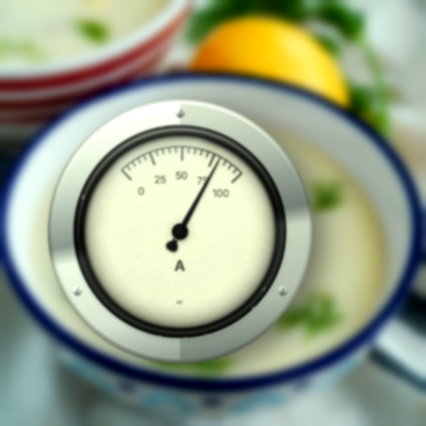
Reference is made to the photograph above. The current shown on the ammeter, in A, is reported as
80 A
